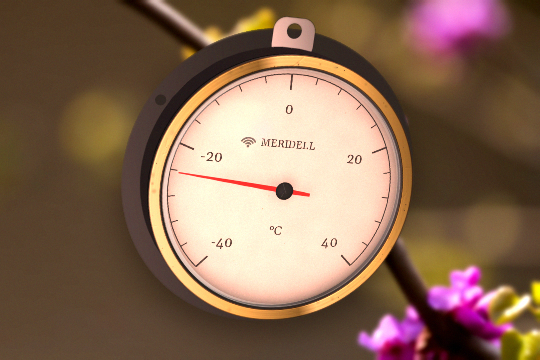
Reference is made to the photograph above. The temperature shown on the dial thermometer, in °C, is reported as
-24 °C
